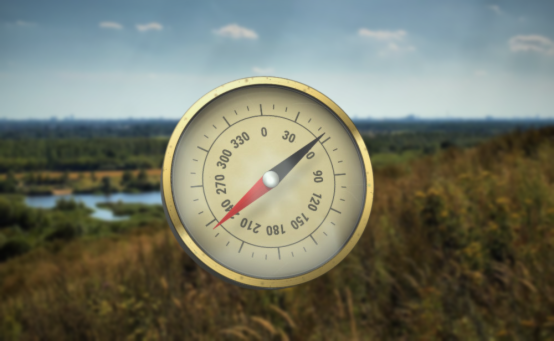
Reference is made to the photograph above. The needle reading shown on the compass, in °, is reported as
235 °
